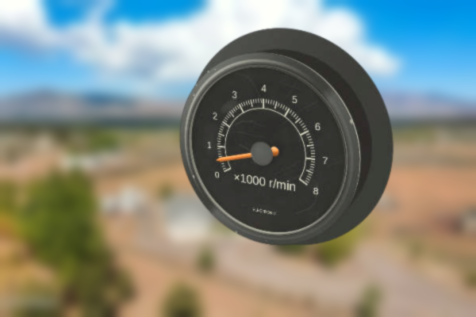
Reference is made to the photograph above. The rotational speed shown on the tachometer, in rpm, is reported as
500 rpm
